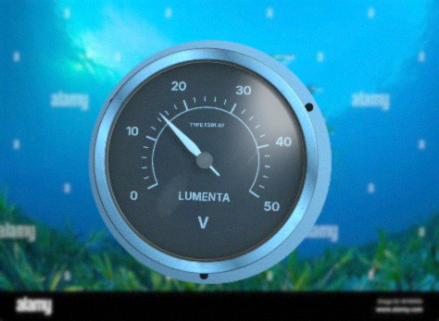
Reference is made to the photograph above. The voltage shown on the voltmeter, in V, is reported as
15 V
